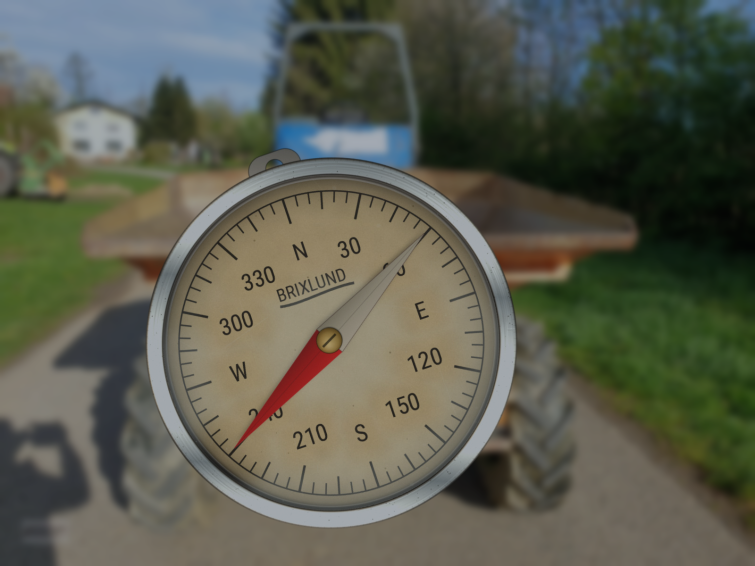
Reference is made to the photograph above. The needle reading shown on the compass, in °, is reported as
240 °
